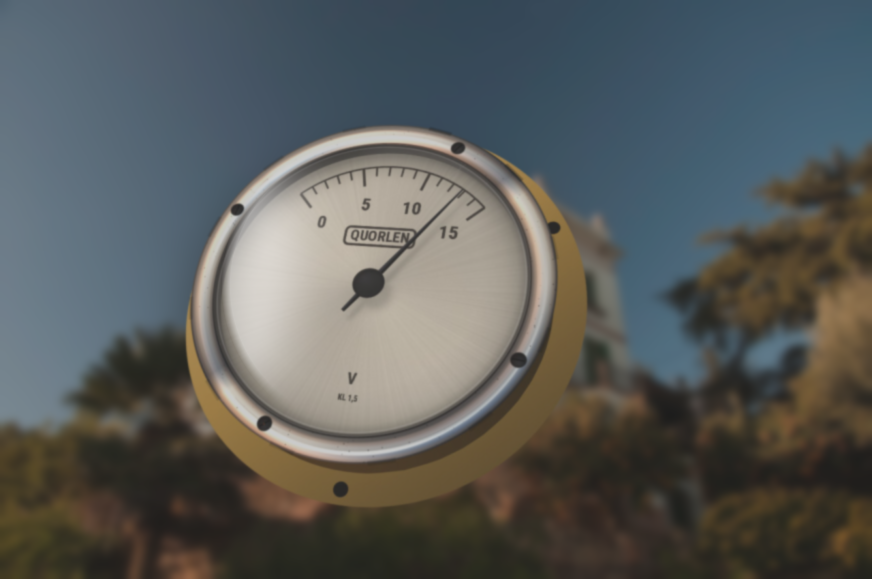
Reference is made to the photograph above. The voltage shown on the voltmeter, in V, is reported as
13 V
